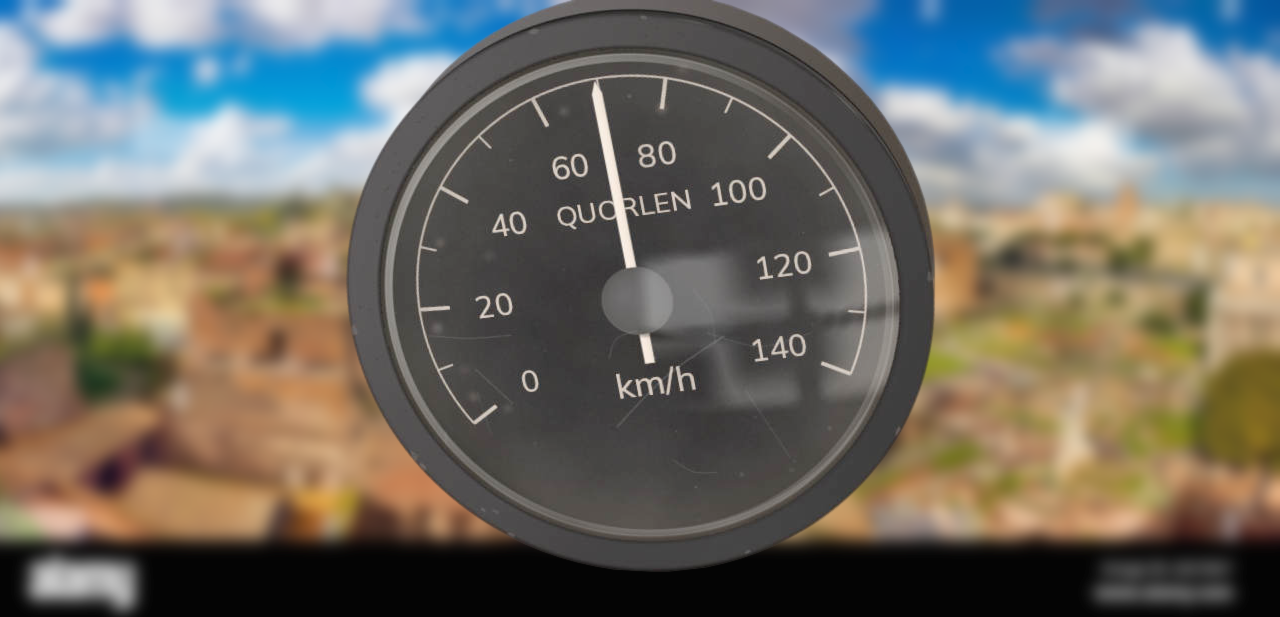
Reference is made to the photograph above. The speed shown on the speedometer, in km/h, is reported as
70 km/h
